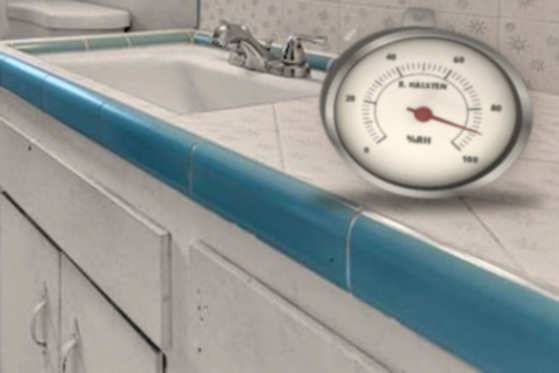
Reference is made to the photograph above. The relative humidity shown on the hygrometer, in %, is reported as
90 %
